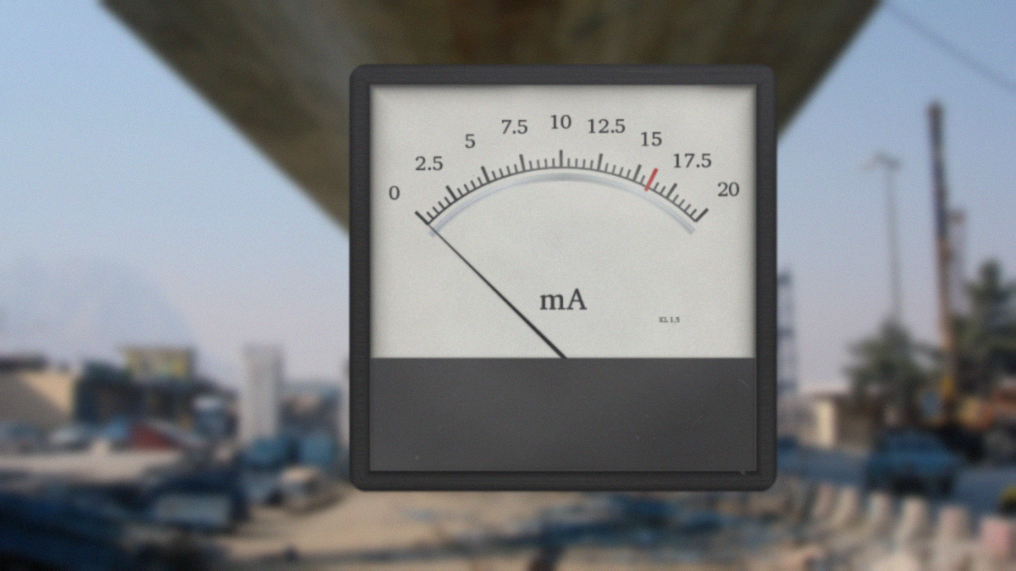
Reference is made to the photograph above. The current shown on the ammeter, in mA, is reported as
0 mA
